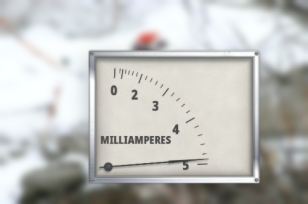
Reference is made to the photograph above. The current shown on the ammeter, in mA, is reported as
4.9 mA
